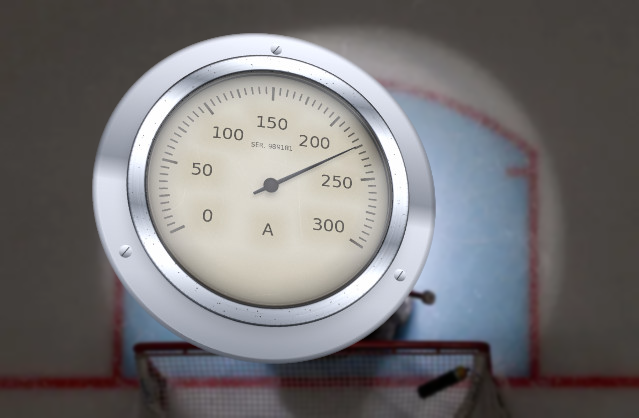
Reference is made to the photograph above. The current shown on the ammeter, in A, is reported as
225 A
